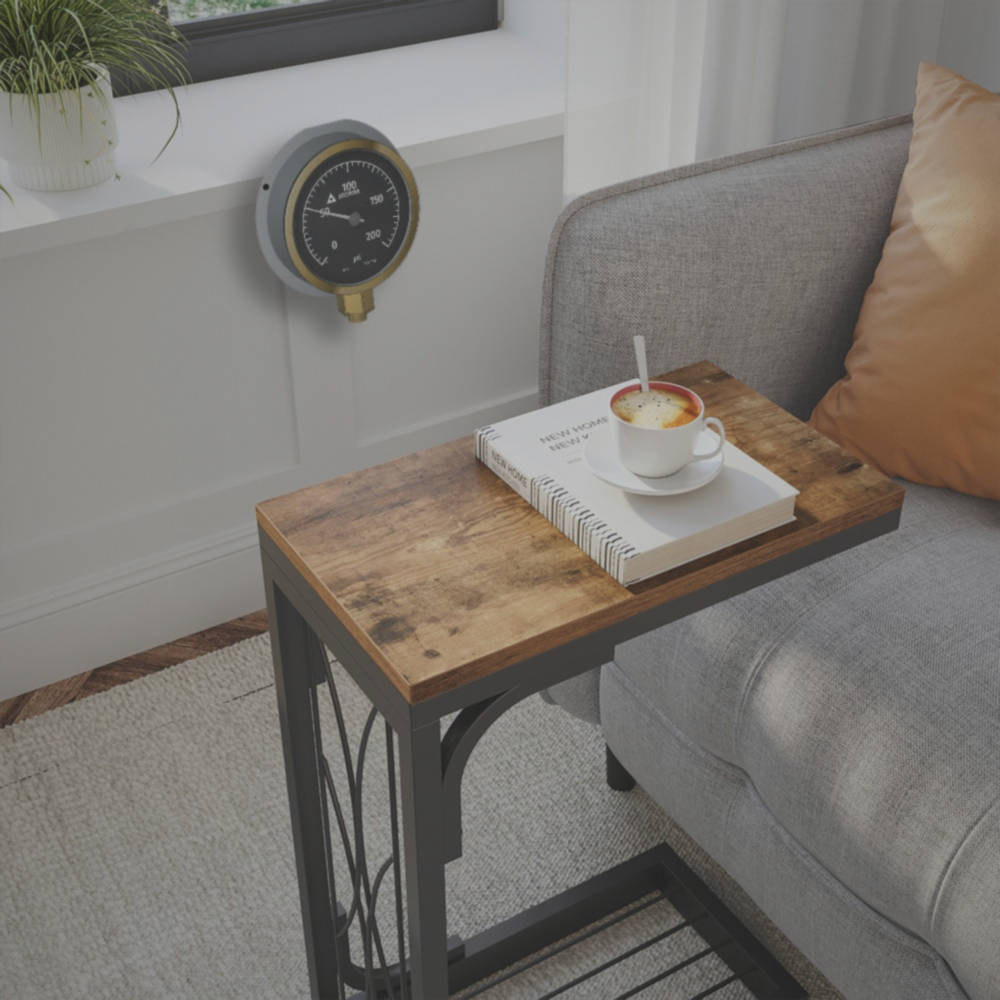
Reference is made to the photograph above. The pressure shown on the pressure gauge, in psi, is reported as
50 psi
